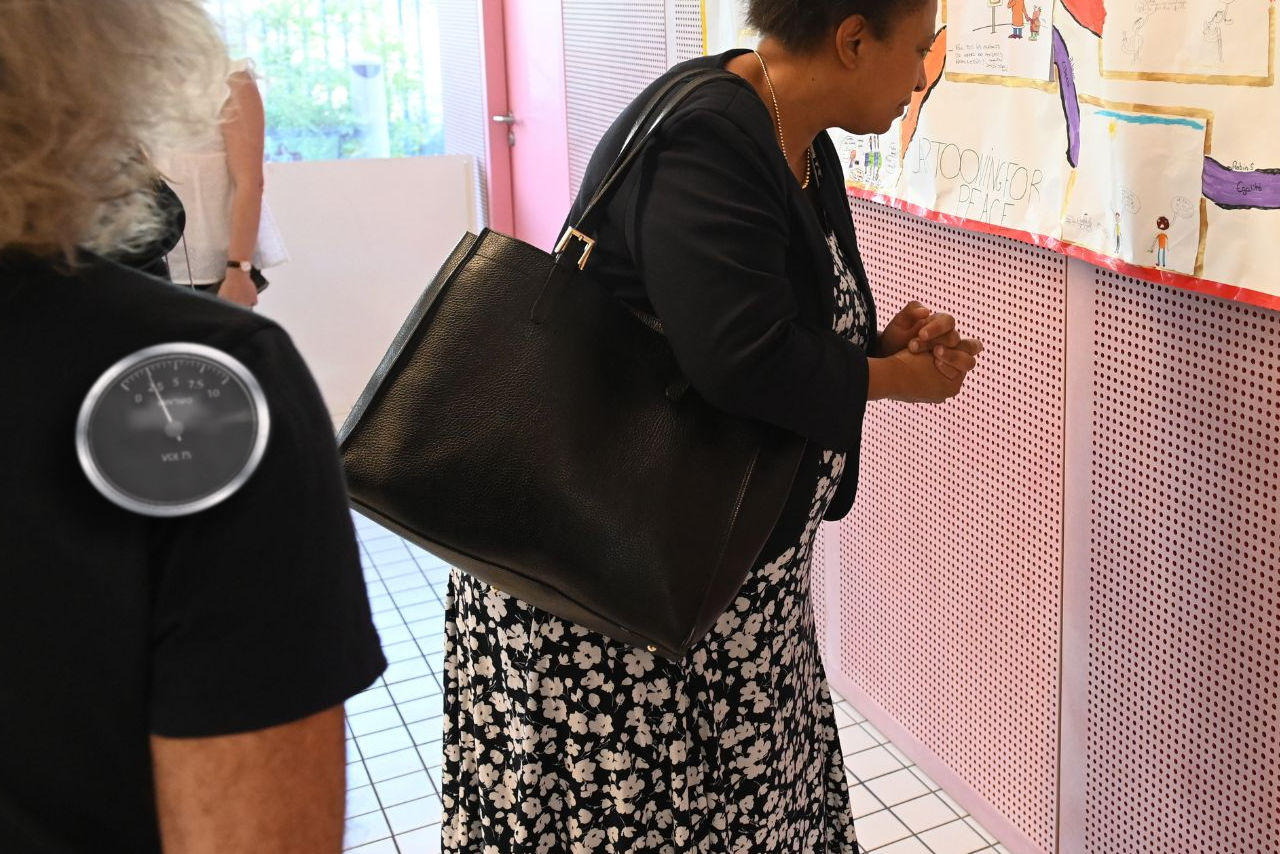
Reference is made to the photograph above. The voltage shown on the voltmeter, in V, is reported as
2.5 V
